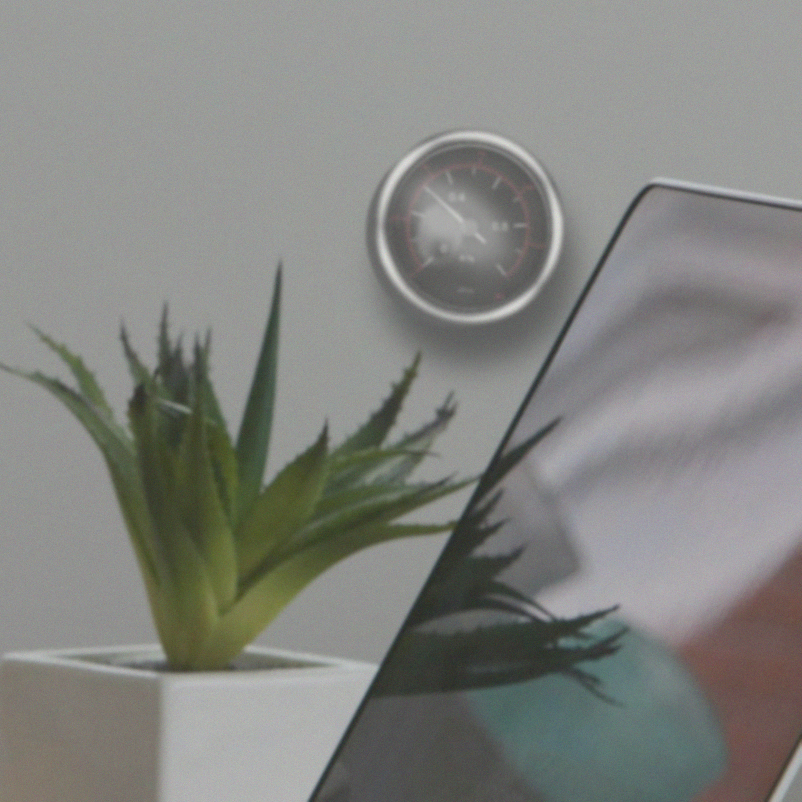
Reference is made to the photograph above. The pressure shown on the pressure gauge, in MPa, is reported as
0.3 MPa
